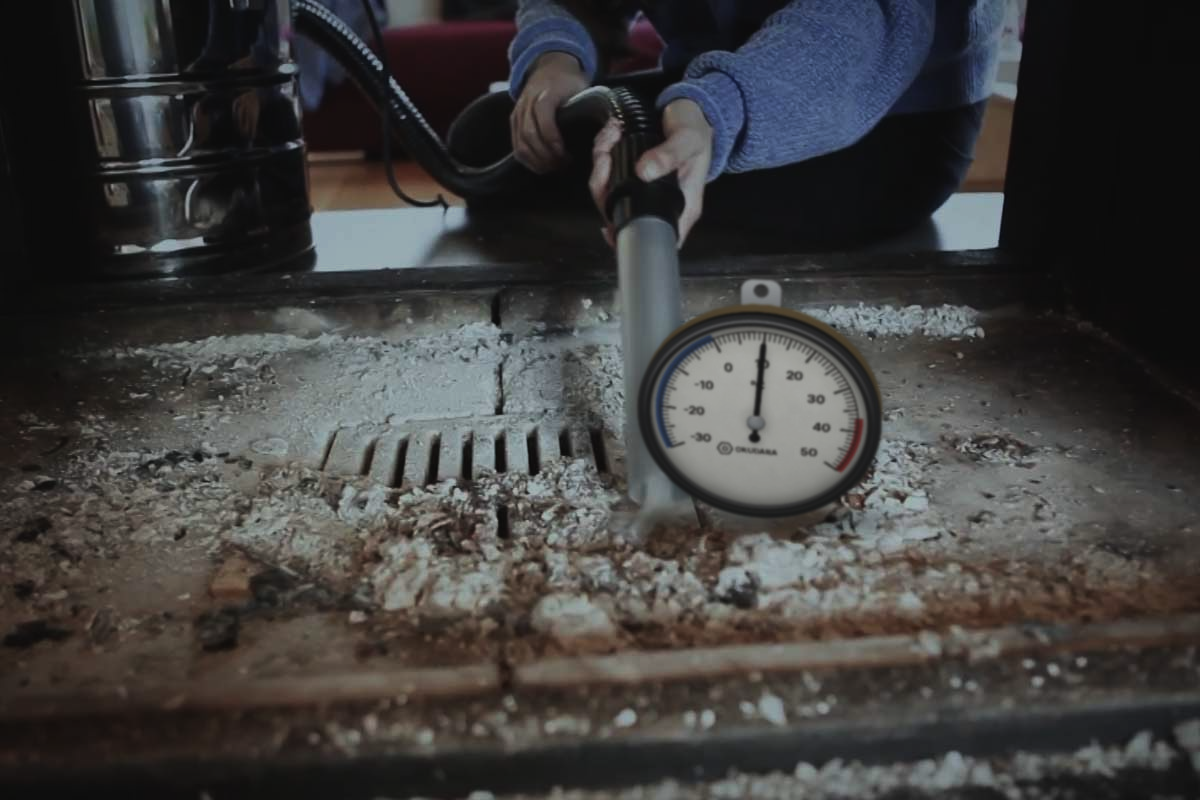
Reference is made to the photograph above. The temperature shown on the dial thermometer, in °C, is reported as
10 °C
